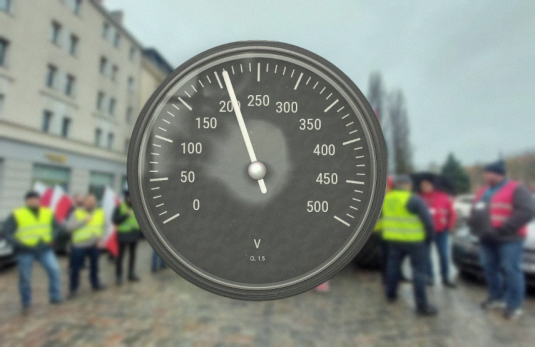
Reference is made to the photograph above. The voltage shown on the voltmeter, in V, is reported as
210 V
